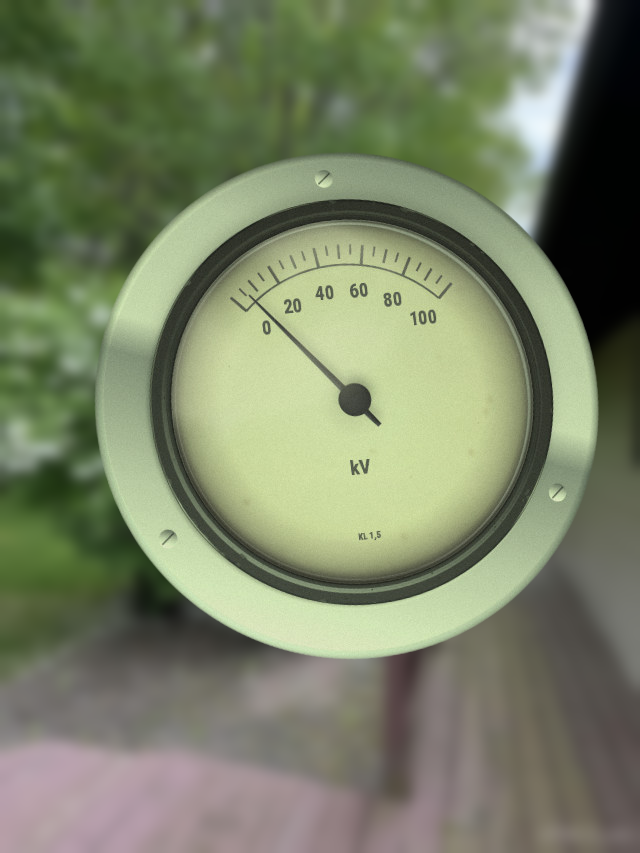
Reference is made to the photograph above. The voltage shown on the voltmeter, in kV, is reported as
5 kV
